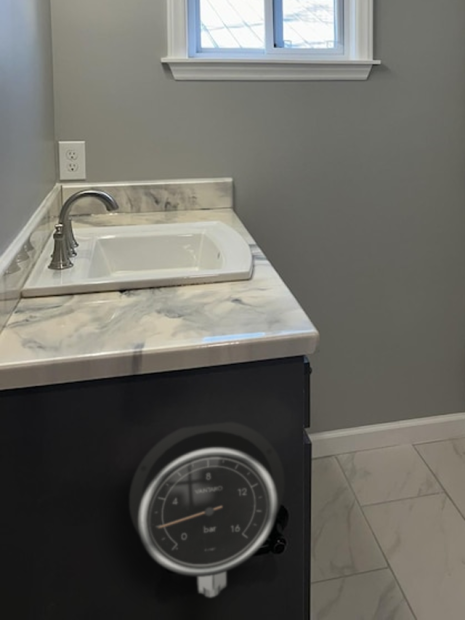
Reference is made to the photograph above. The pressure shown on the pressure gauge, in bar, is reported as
2 bar
